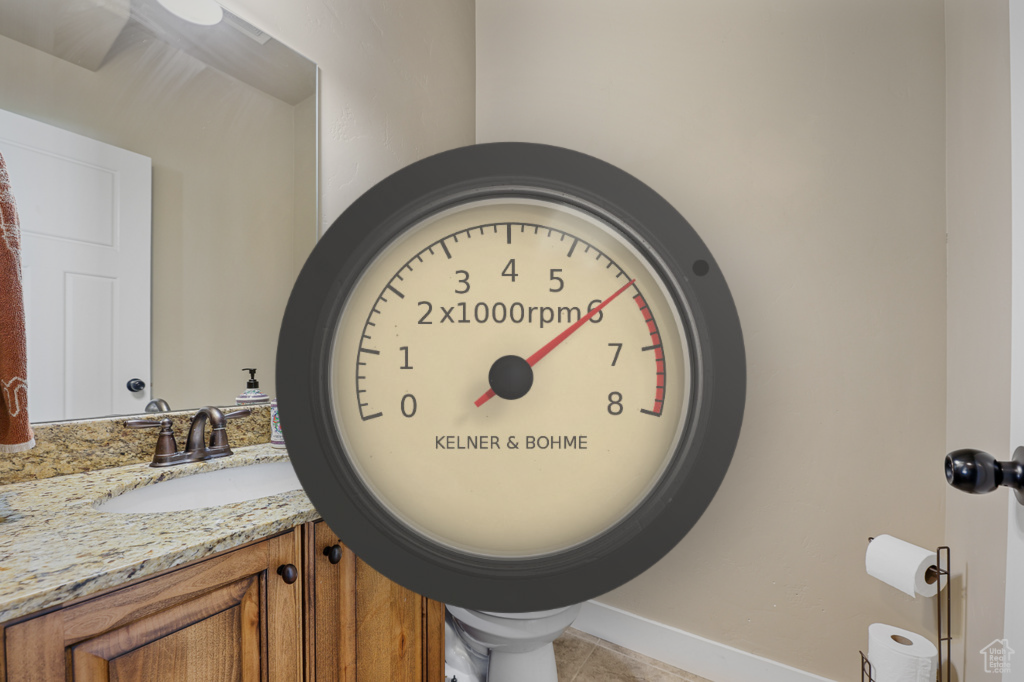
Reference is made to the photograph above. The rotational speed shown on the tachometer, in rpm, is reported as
6000 rpm
